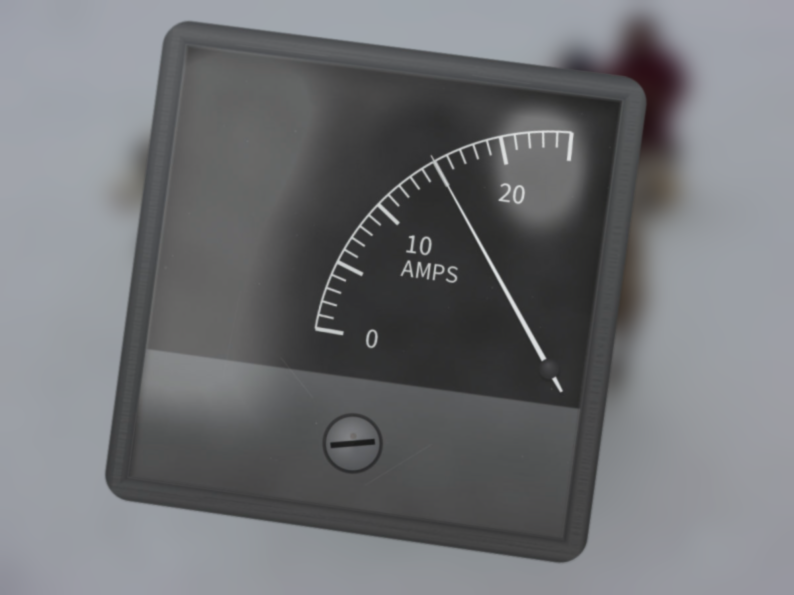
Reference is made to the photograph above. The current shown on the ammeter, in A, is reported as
15 A
